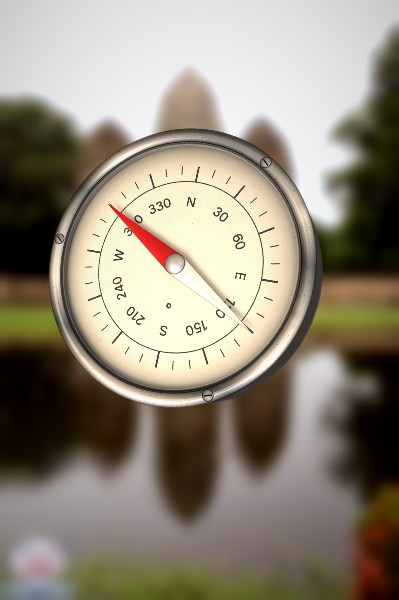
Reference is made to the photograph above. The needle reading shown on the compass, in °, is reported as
300 °
